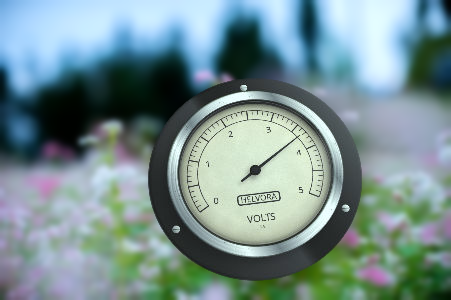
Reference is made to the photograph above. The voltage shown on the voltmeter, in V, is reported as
3.7 V
